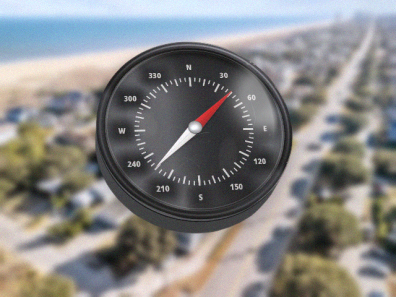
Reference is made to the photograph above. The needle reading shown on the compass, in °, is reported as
45 °
